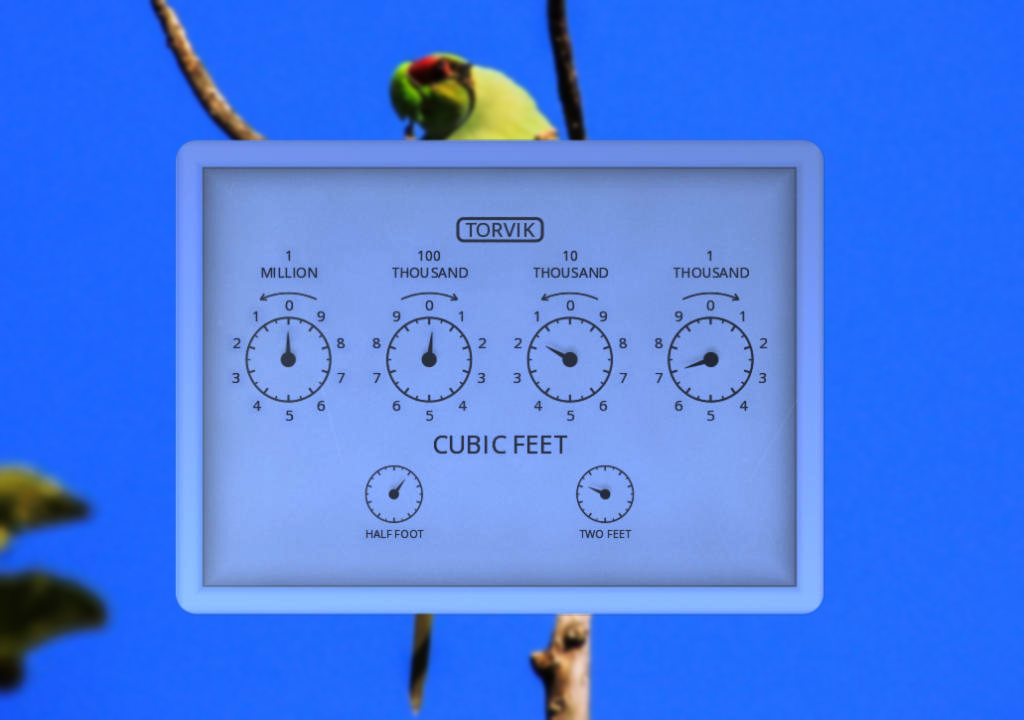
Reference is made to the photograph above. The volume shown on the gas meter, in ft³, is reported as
1700 ft³
